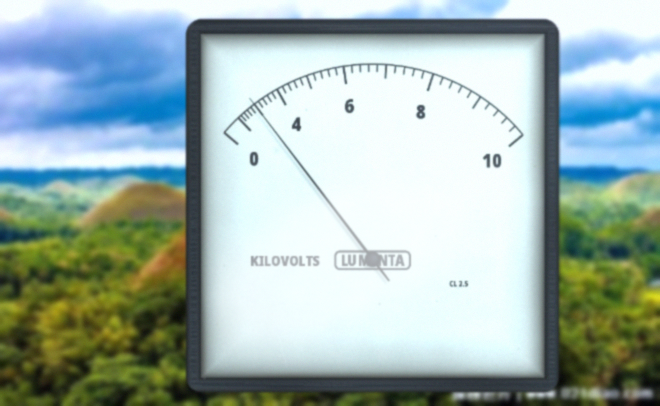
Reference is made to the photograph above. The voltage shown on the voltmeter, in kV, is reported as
3 kV
